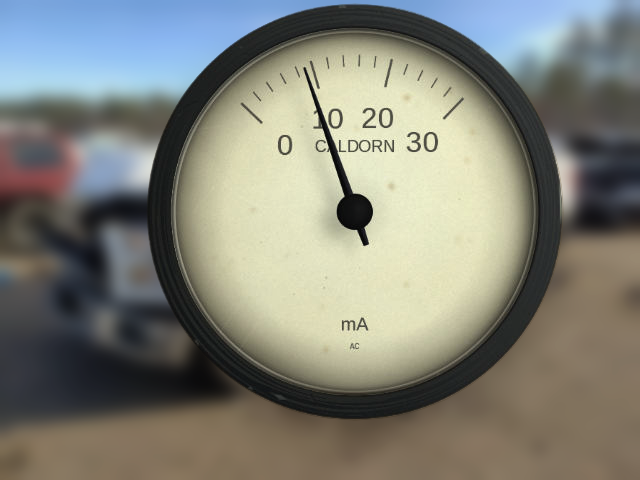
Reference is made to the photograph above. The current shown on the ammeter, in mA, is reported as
9 mA
